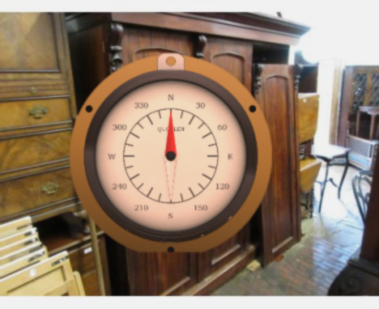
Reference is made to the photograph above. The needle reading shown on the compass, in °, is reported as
0 °
